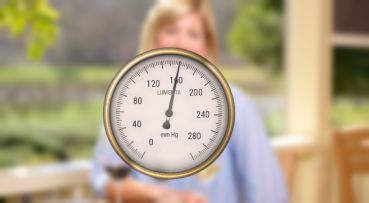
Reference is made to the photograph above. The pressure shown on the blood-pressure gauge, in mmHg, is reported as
160 mmHg
